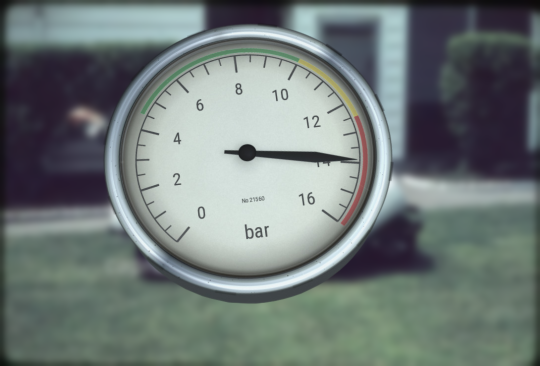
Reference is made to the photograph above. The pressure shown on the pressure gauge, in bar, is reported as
14 bar
